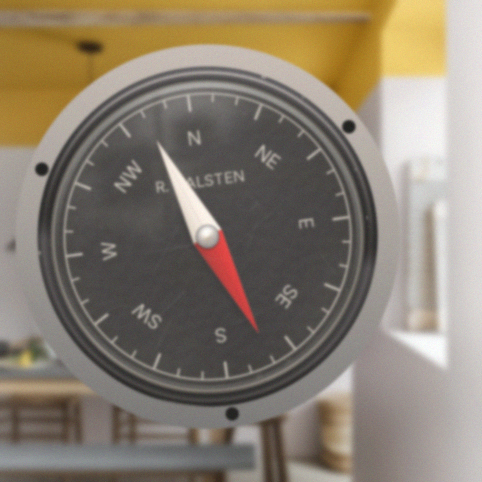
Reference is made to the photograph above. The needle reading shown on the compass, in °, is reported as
160 °
